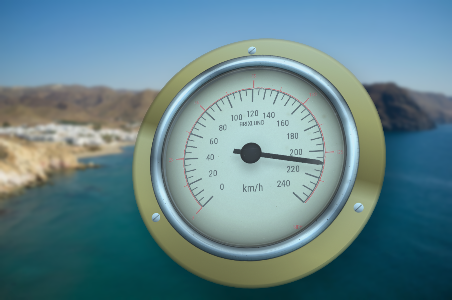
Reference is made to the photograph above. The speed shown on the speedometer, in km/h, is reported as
210 km/h
